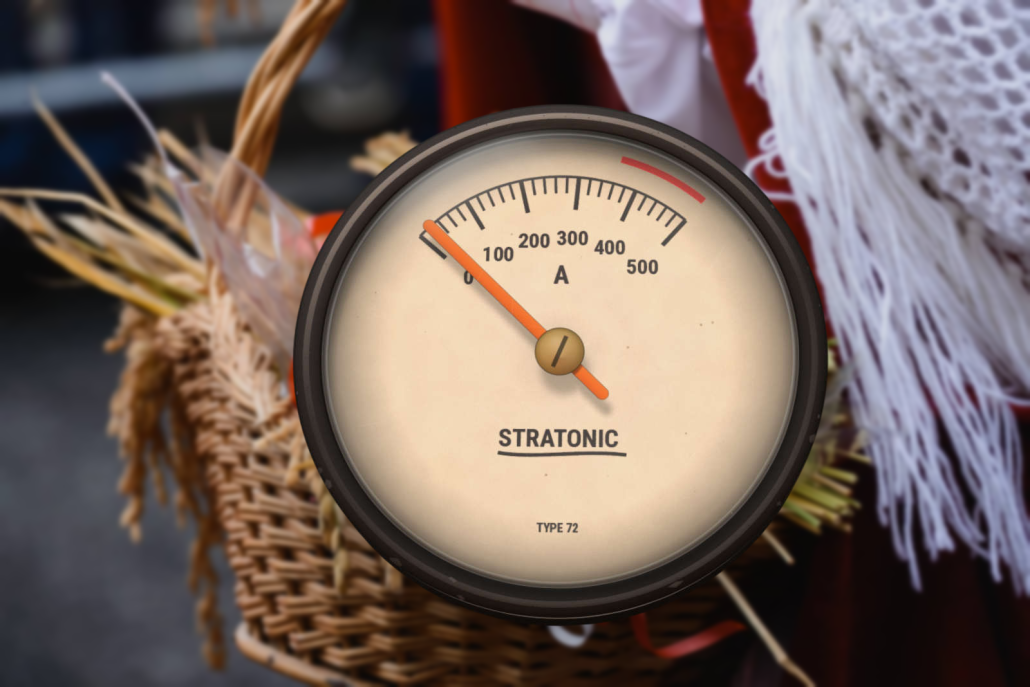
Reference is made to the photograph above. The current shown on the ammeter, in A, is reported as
20 A
